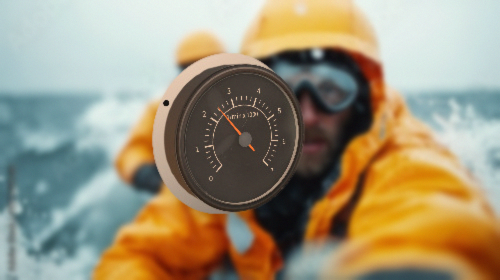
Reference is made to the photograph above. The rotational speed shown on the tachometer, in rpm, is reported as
2400 rpm
